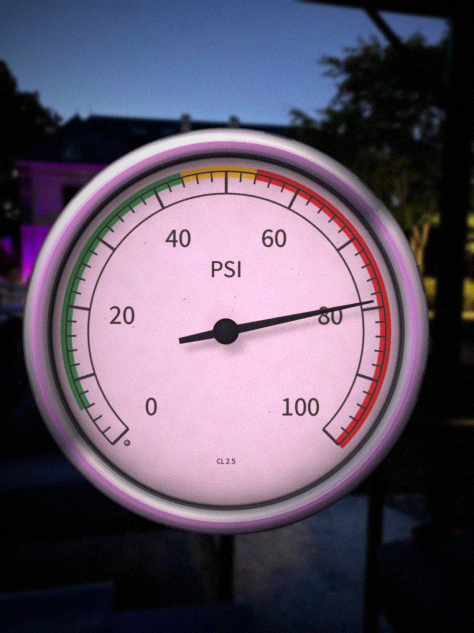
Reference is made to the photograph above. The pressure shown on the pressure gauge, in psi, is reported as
79 psi
